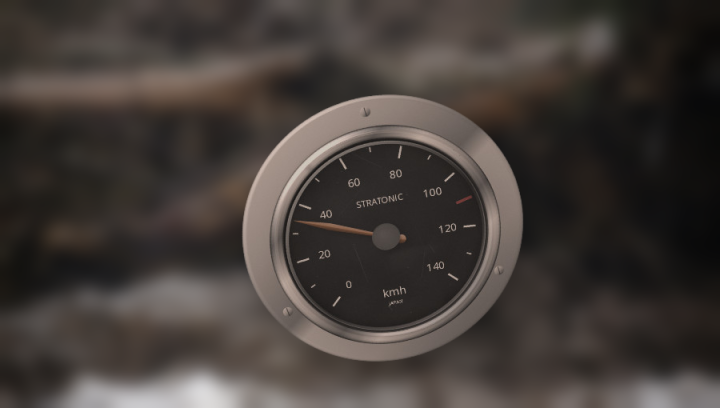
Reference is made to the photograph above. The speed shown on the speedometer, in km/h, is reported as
35 km/h
